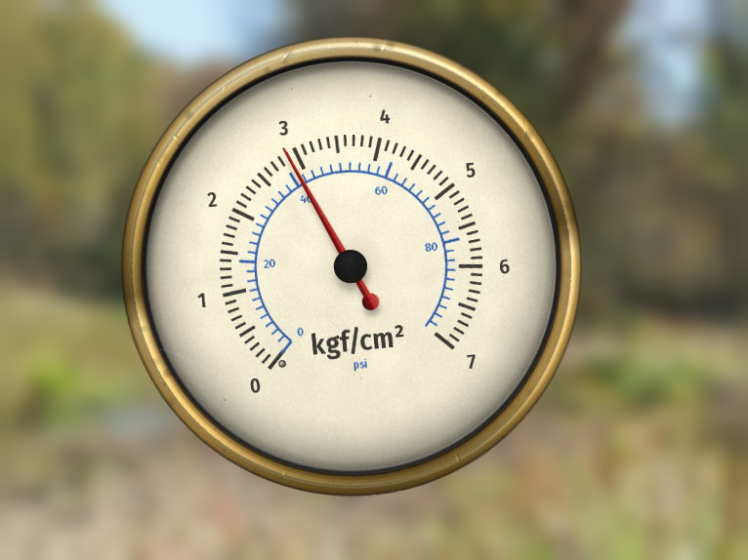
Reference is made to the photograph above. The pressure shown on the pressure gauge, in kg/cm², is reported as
2.9 kg/cm²
